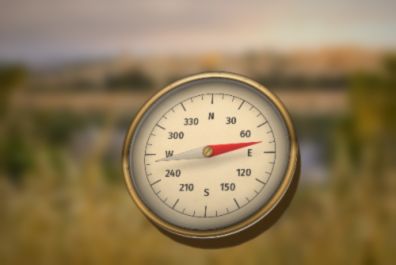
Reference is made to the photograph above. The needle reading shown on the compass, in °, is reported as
80 °
